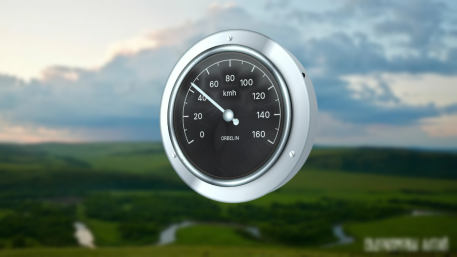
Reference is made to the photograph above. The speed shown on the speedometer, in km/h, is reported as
45 km/h
